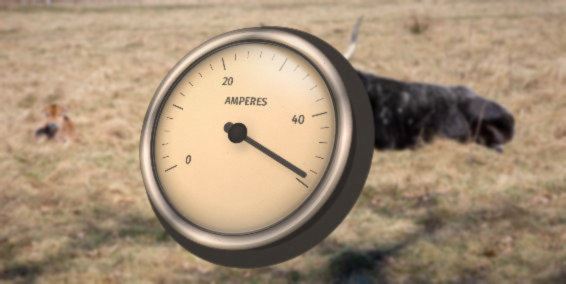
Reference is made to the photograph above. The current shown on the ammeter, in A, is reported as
49 A
